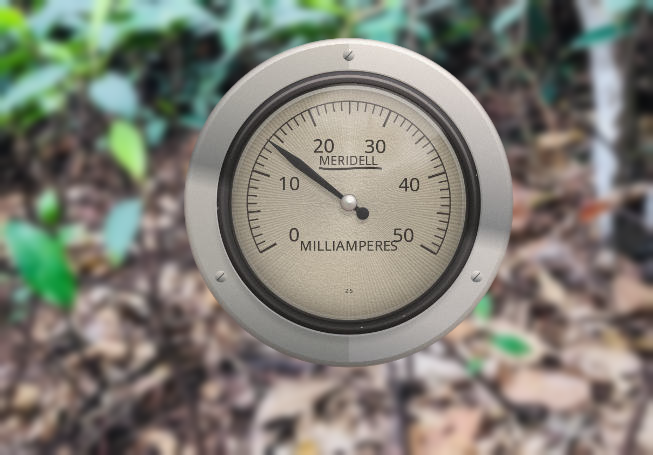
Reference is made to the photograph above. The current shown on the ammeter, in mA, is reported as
14 mA
